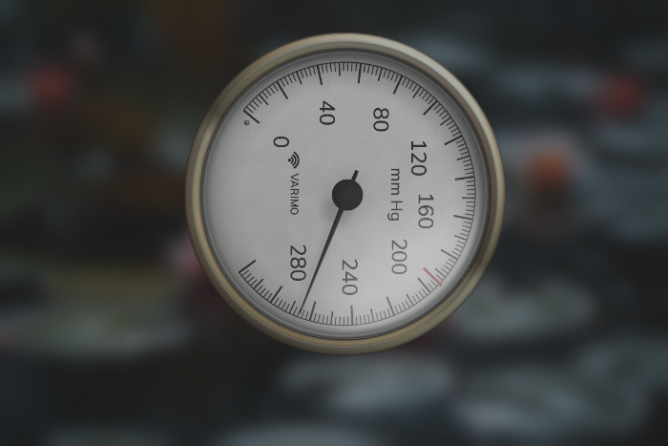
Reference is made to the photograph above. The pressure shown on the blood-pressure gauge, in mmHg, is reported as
266 mmHg
